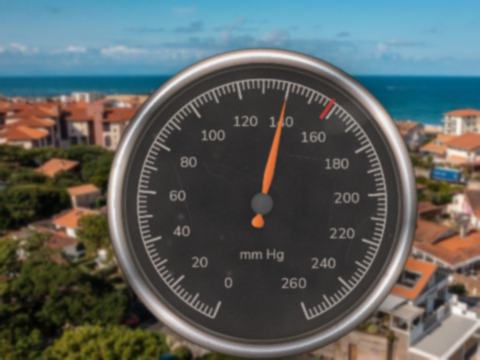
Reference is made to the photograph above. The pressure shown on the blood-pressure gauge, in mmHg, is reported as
140 mmHg
